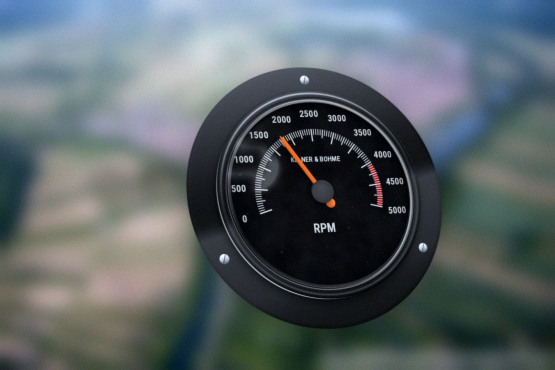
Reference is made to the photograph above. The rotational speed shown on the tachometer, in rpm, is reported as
1750 rpm
